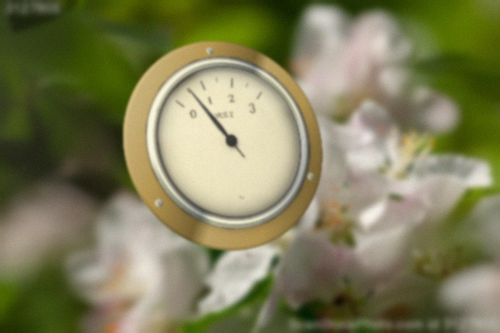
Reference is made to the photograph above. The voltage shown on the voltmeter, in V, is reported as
0.5 V
